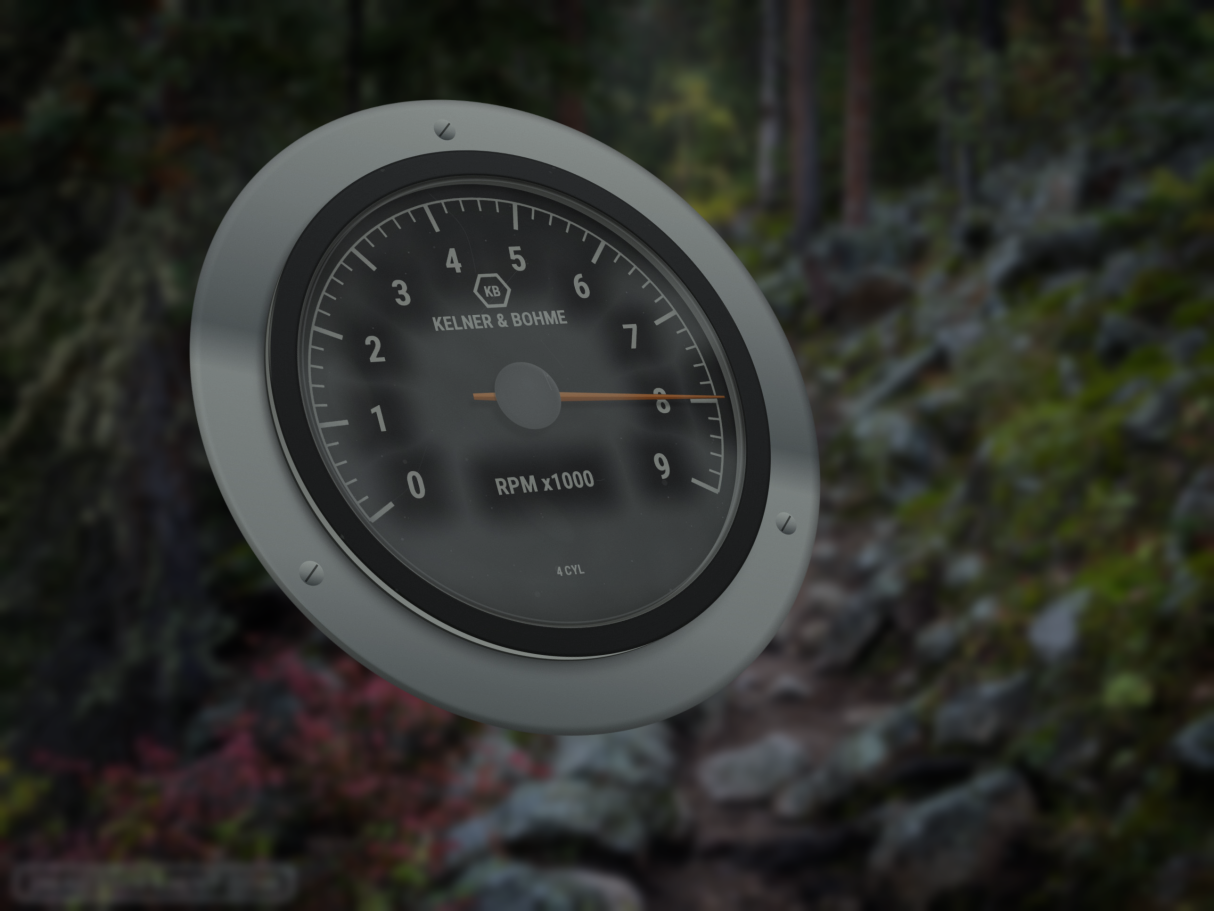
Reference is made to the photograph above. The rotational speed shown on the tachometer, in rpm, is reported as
8000 rpm
